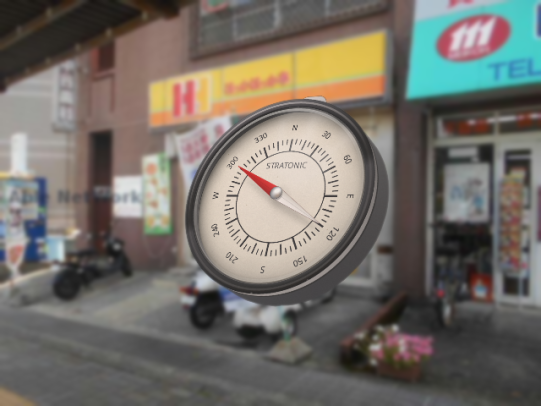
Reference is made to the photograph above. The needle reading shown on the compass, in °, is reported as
300 °
